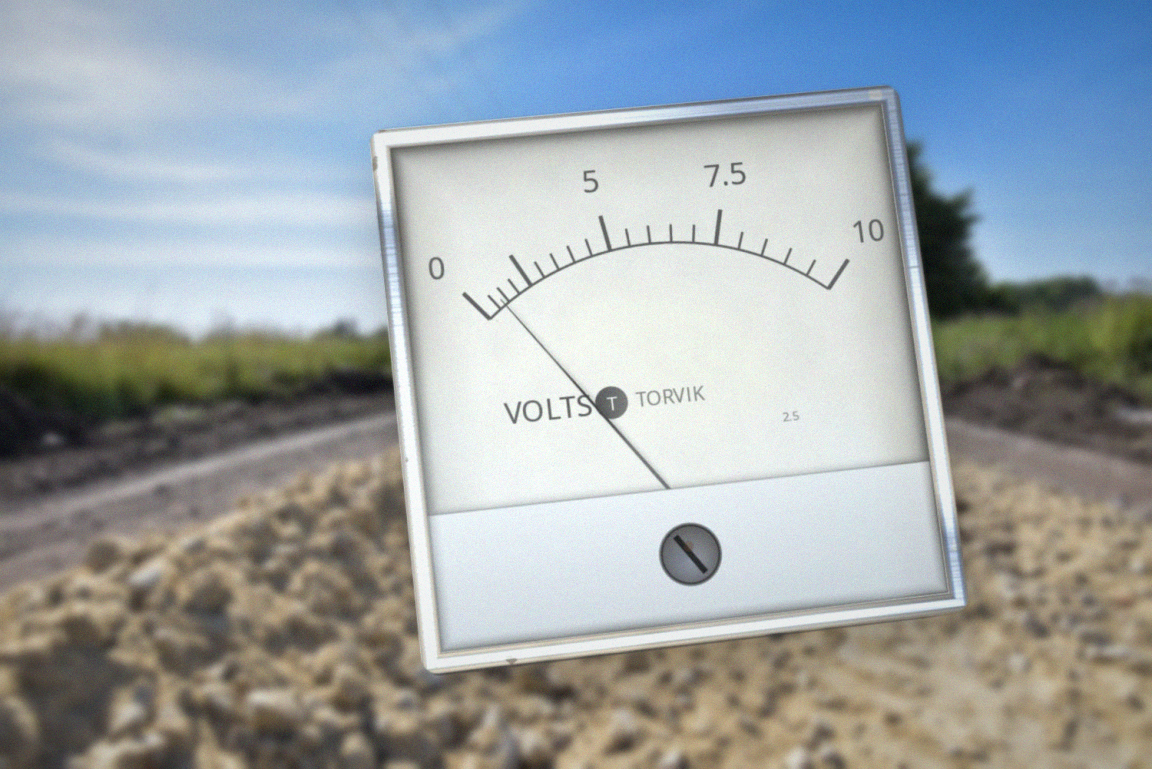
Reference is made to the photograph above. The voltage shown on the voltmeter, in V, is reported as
1.25 V
